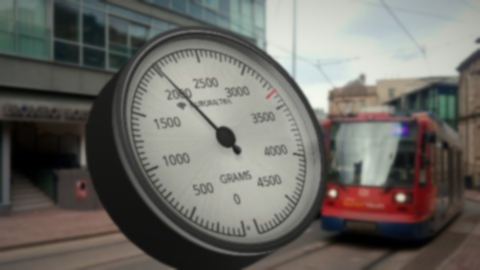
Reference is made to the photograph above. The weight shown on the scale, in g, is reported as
2000 g
